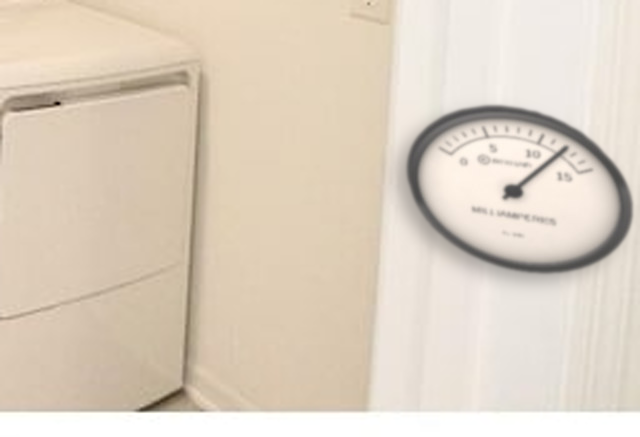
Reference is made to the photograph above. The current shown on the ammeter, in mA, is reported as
12 mA
